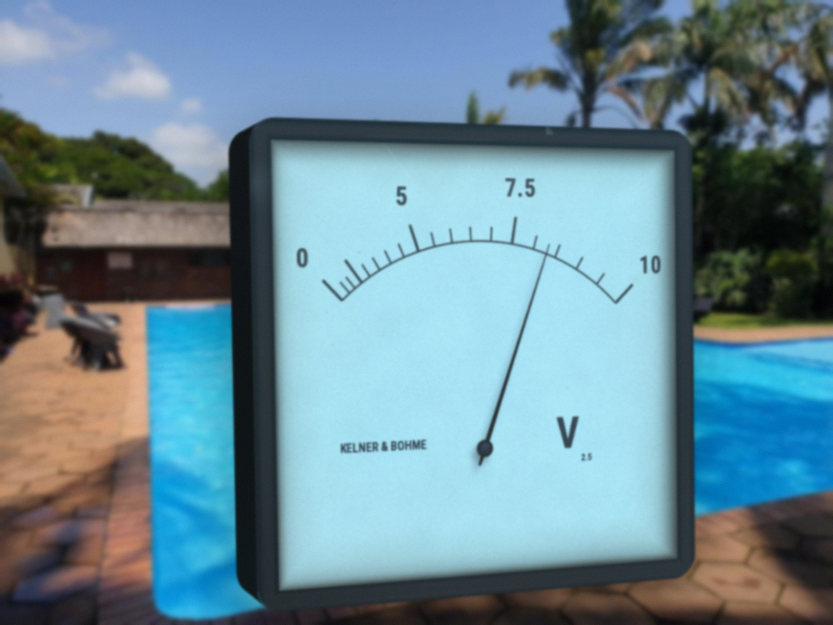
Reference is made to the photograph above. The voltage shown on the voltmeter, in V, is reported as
8.25 V
